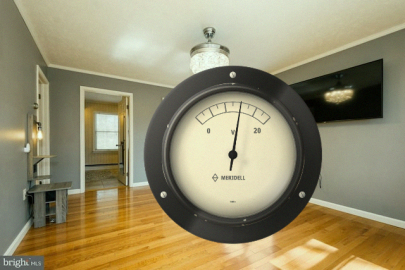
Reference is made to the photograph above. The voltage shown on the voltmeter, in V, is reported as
12 V
